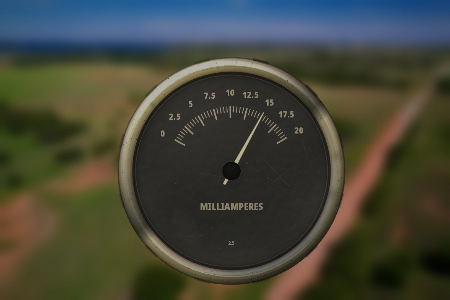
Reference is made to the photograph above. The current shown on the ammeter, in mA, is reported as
15 mA
